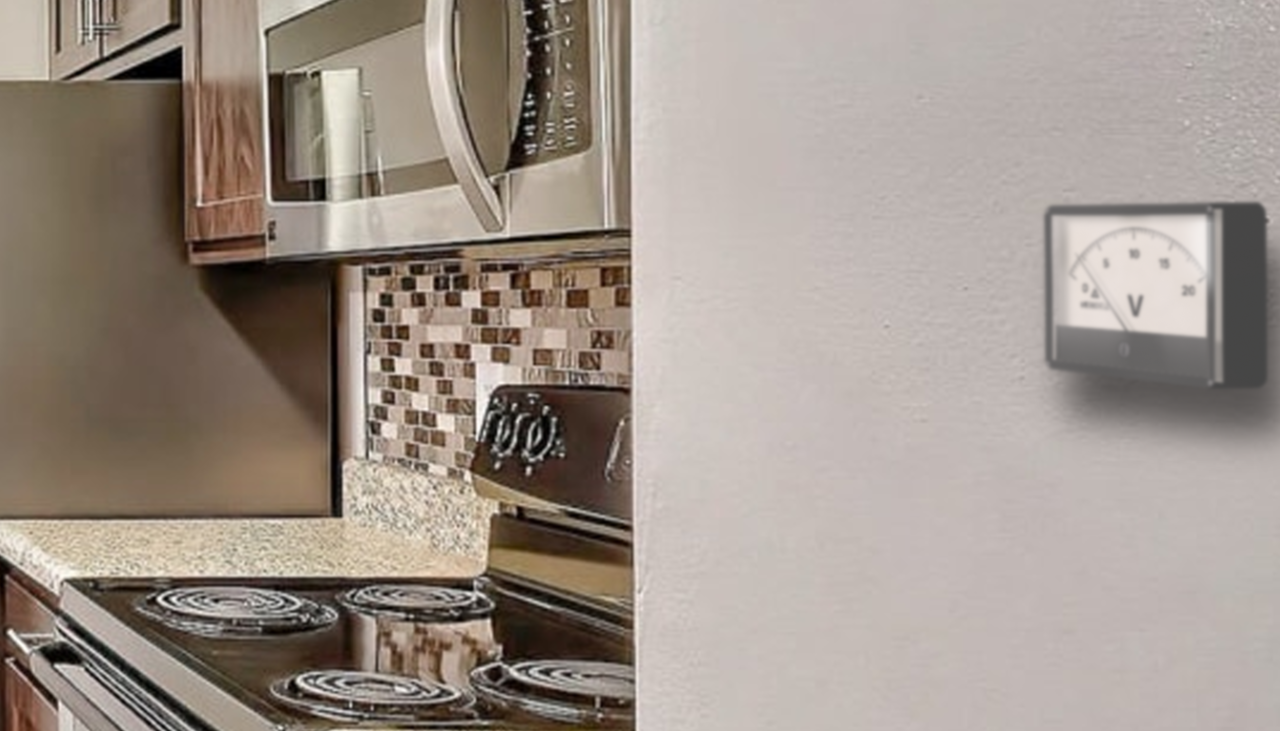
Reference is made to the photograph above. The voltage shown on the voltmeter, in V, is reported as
2.5 V
